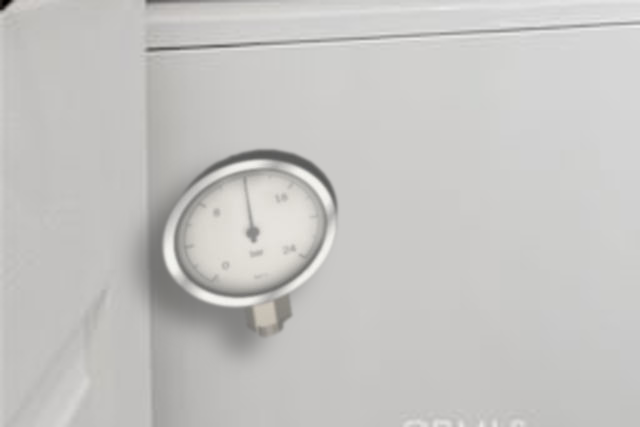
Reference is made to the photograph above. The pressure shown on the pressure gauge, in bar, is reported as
12 bar
